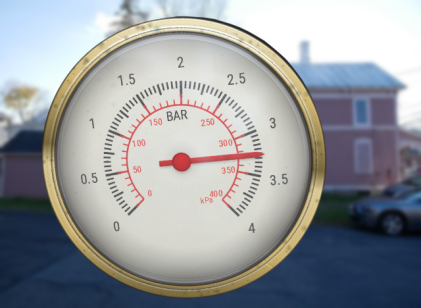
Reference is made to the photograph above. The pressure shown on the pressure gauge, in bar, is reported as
3.25 bar
